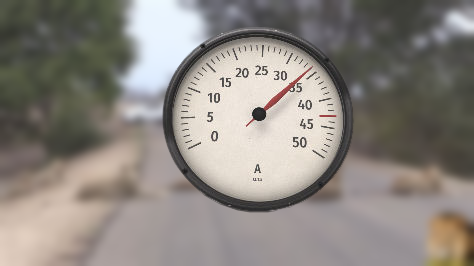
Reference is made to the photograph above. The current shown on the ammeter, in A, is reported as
34 A
